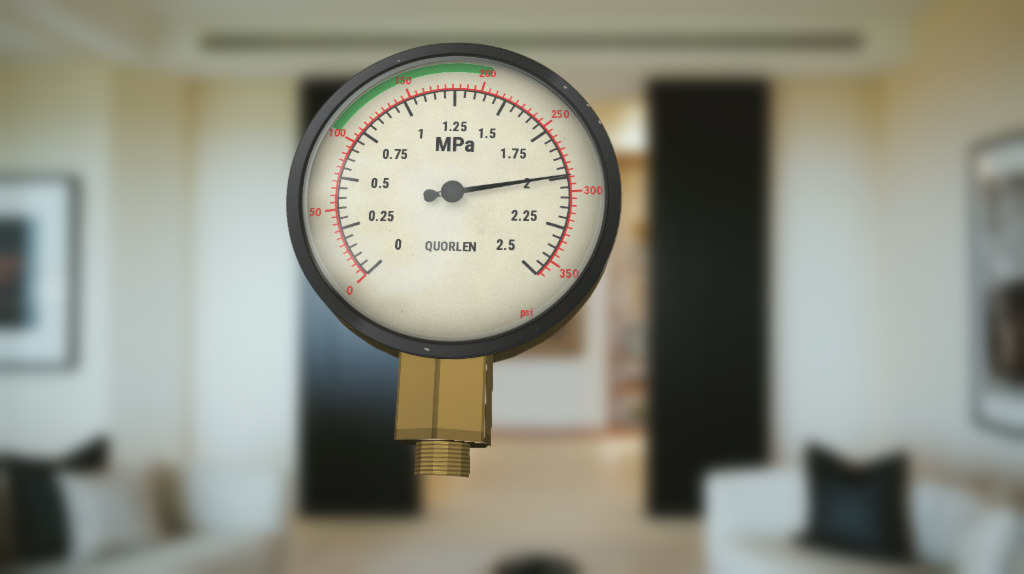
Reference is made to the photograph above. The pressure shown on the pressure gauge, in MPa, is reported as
2 MPa
